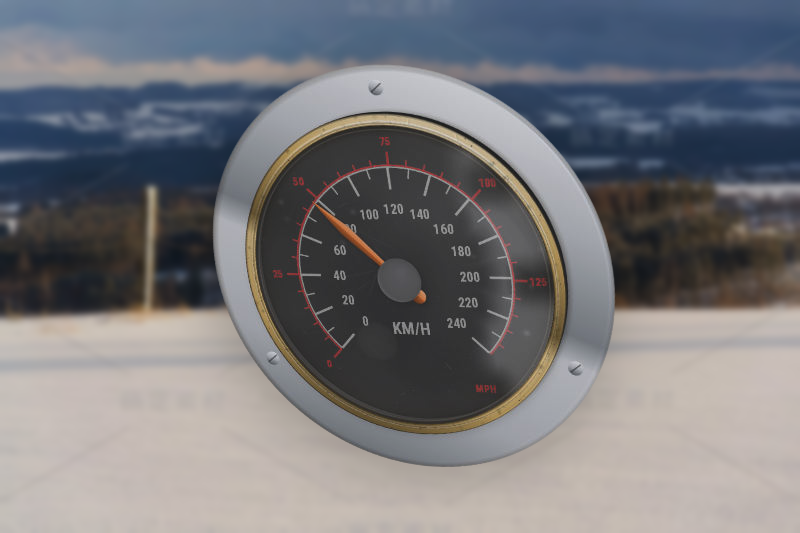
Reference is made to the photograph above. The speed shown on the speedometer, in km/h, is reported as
80 km/h
